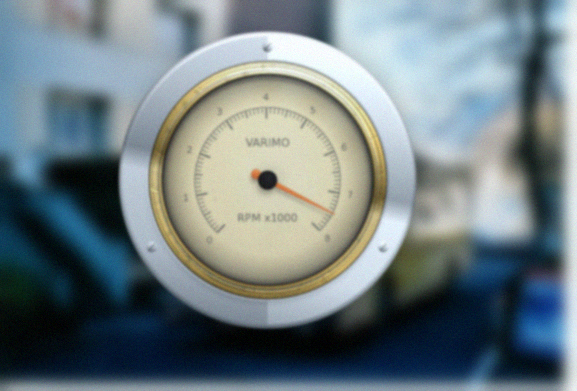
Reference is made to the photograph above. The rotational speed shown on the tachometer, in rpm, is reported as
7500 rpm
